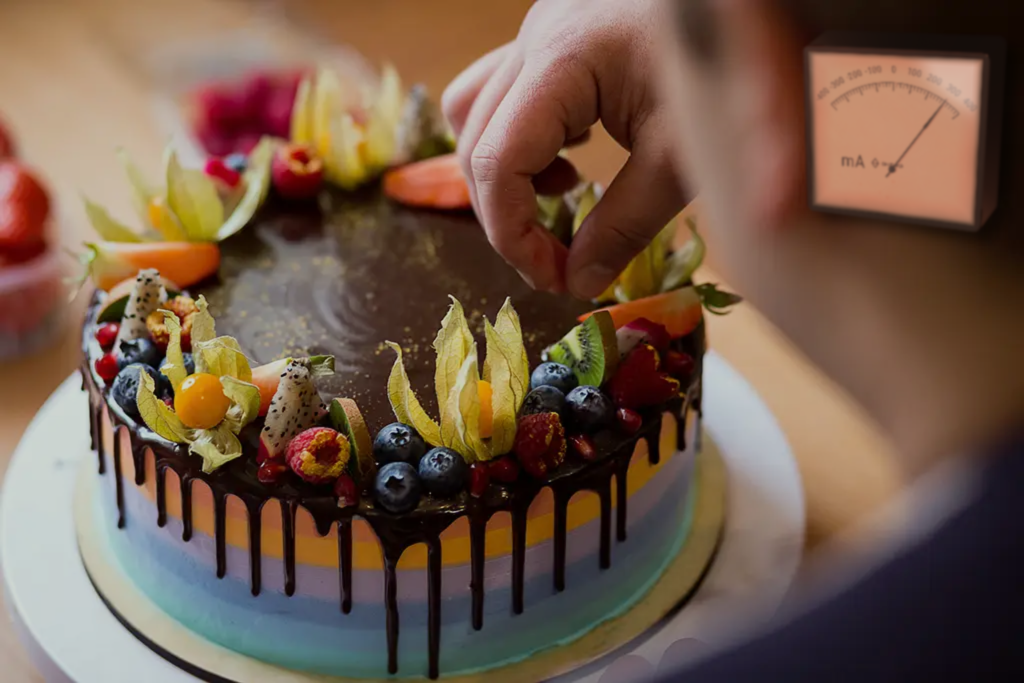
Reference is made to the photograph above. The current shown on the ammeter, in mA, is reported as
300 mA
